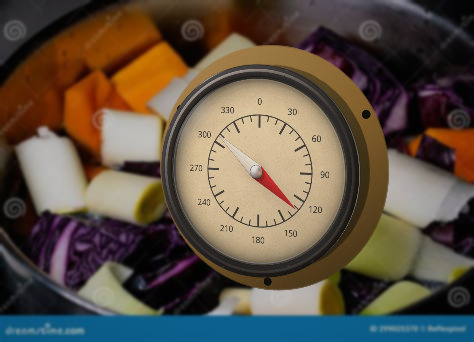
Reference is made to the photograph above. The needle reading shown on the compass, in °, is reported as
130 °
